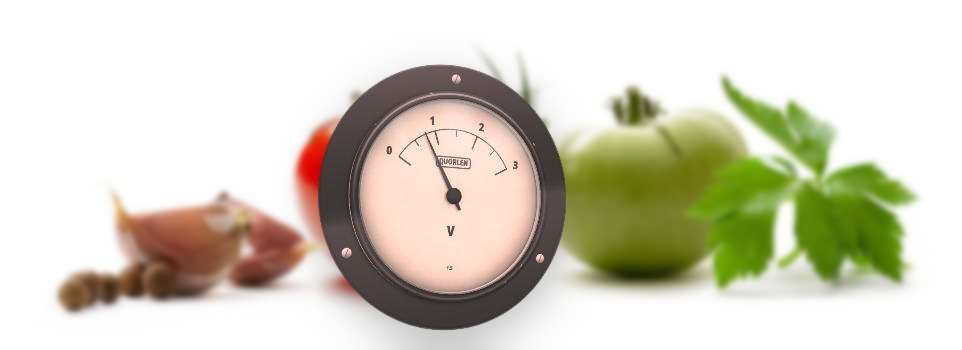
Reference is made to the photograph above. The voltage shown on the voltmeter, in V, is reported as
0.75 V
